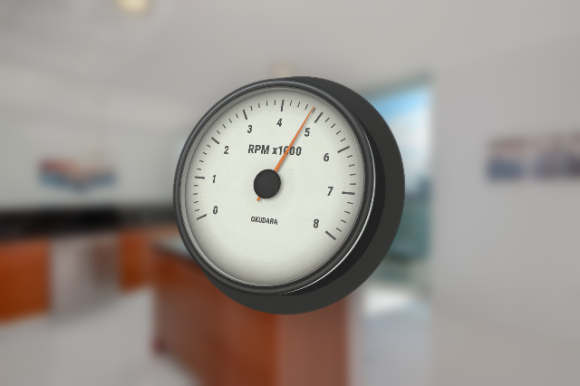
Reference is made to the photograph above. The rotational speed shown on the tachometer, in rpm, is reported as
4800 rpm
